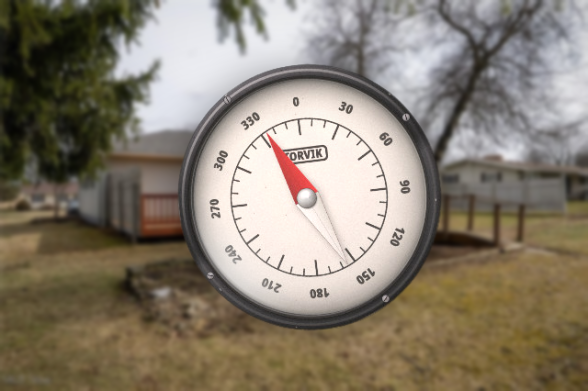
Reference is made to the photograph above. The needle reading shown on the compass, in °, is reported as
335 °
